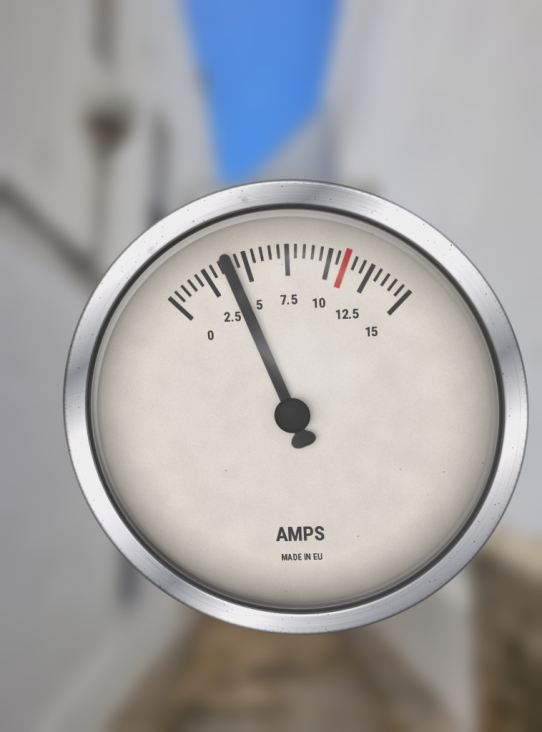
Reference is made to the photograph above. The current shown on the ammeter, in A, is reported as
4 A
